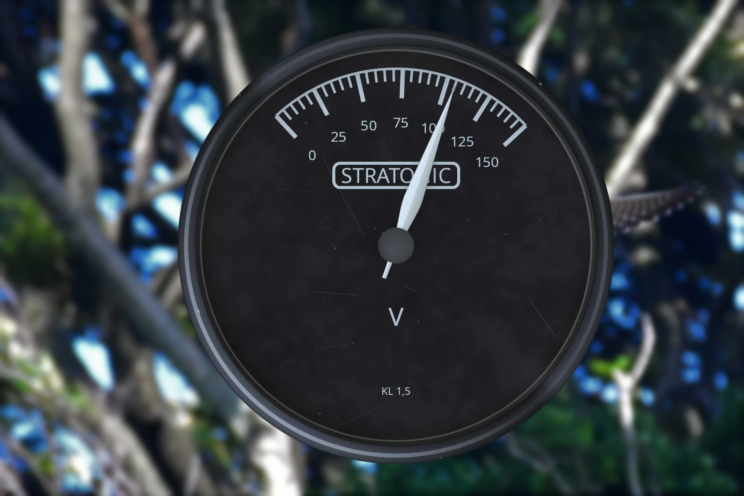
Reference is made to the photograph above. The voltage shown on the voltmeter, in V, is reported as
105 V
